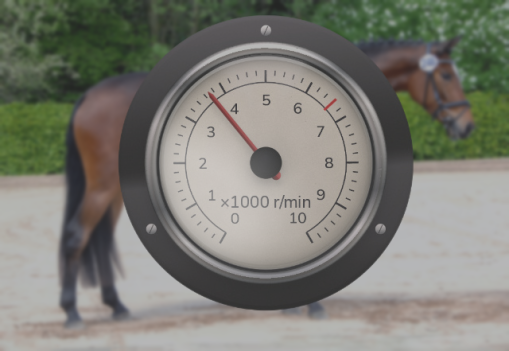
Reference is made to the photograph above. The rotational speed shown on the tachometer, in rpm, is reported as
3700 rpm
